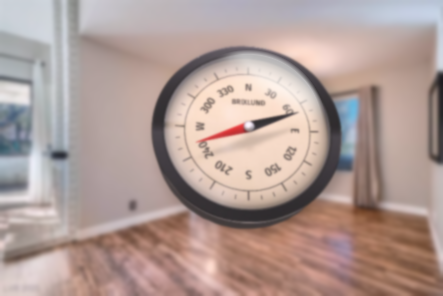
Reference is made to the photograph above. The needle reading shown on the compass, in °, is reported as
250 °
